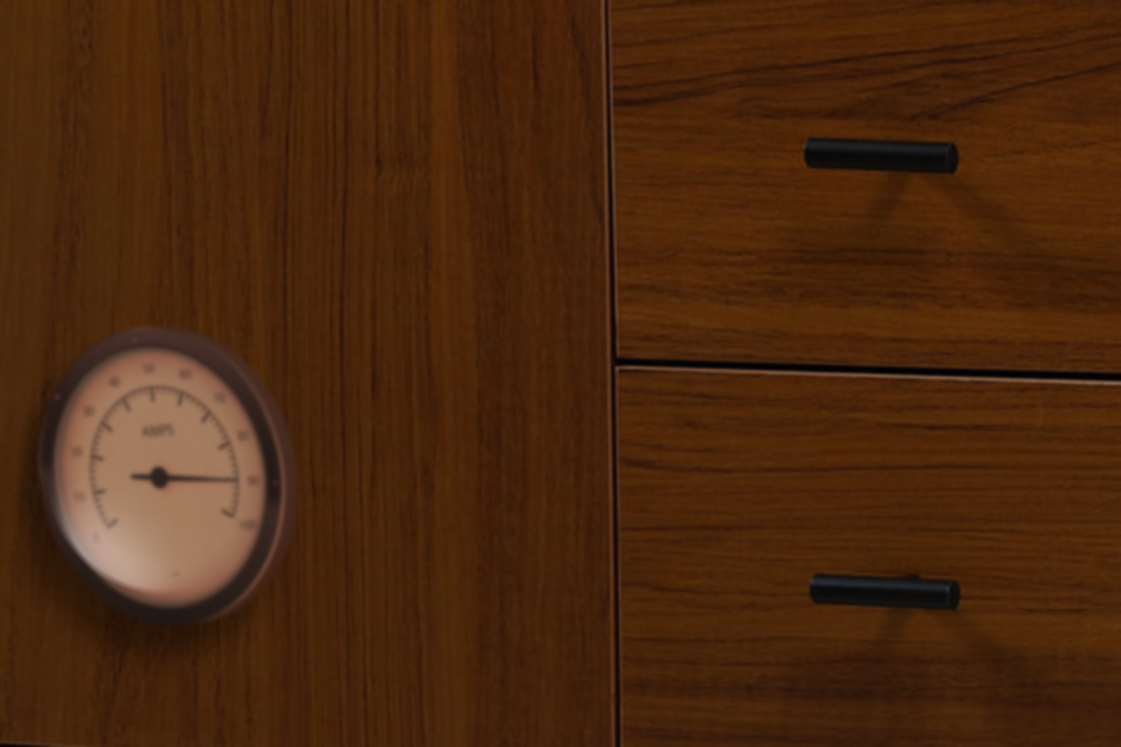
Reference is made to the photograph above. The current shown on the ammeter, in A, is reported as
90 A
